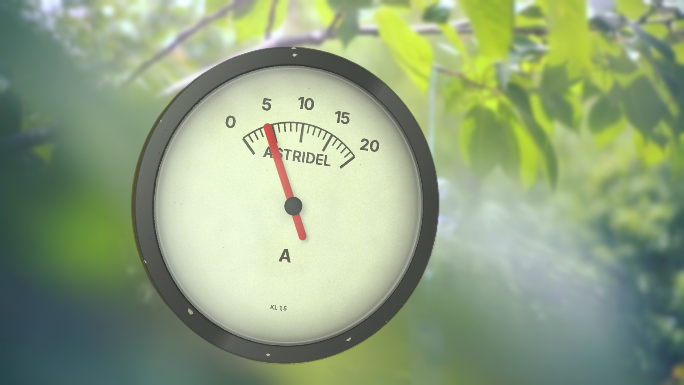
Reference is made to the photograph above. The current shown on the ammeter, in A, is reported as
4 A
